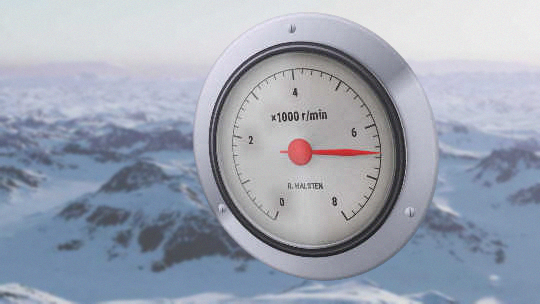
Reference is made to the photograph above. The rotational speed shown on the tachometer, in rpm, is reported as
6500 rpm
